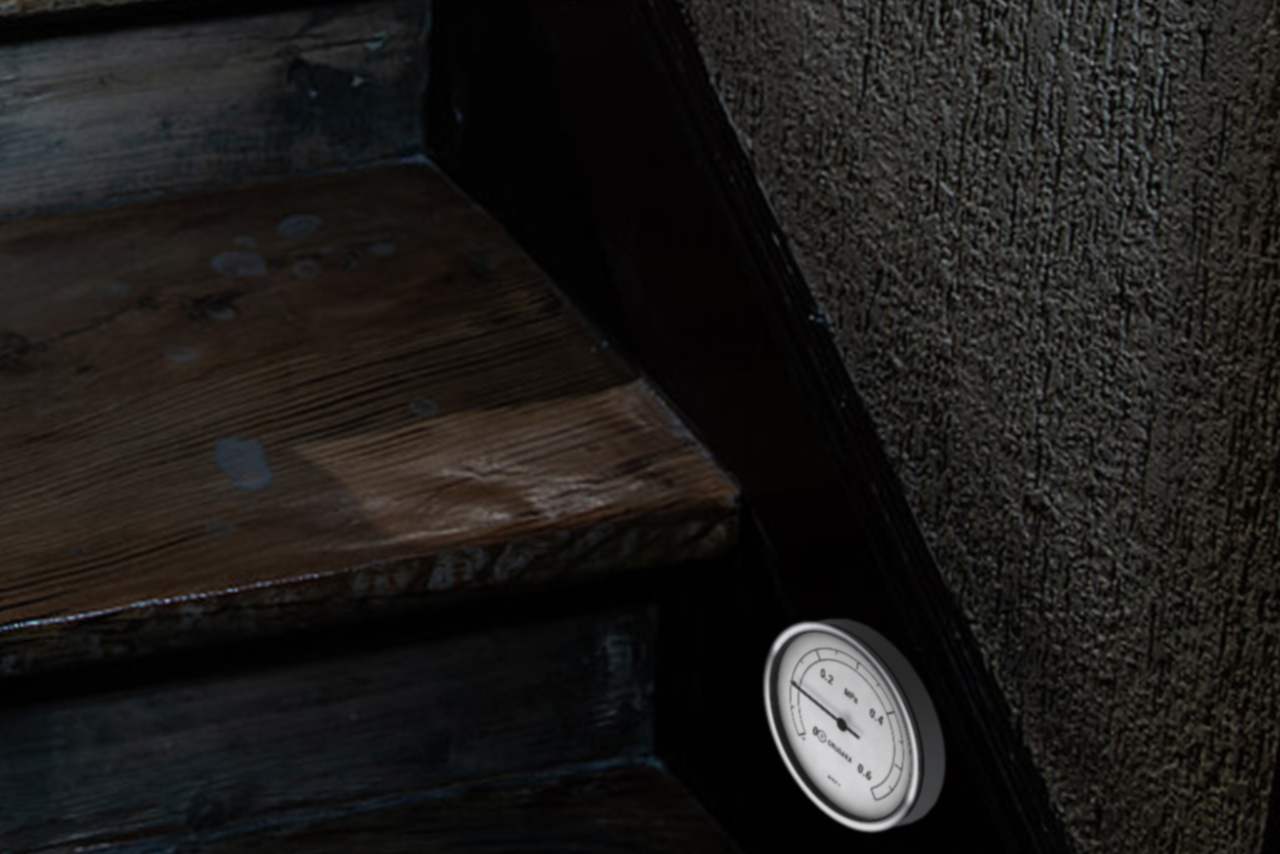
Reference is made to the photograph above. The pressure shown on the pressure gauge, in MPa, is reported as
0.1 MPa
